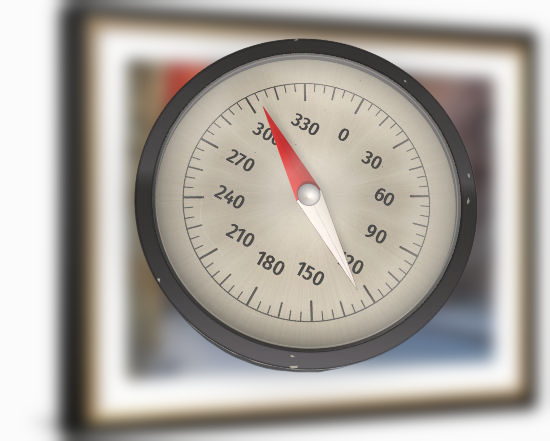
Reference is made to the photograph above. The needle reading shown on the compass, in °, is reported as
305 °
